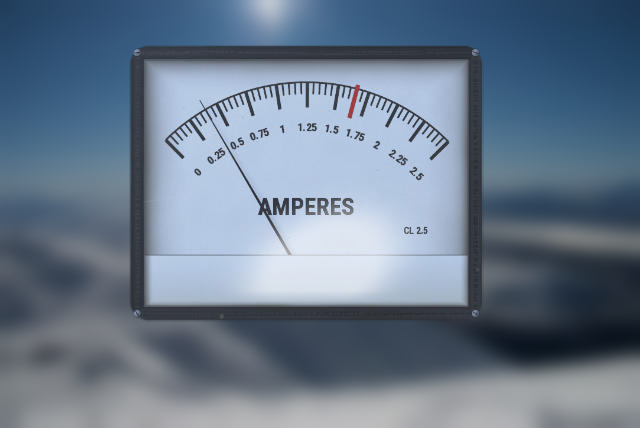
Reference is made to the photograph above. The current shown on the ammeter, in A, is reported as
0.4 A
